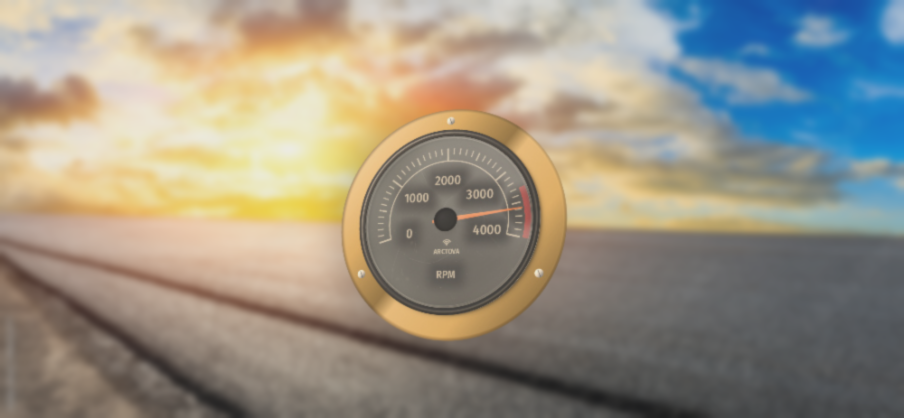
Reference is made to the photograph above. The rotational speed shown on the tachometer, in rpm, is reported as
3600 rpm
